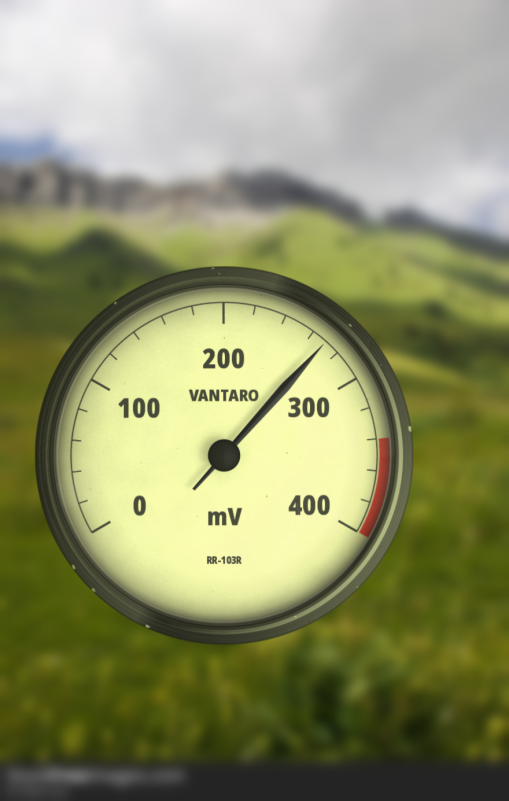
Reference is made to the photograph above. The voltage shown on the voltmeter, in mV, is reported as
270 mV
